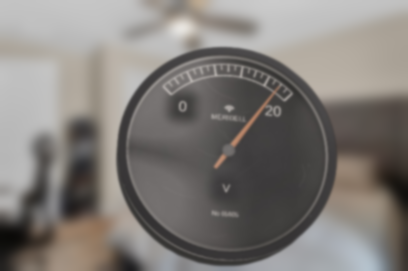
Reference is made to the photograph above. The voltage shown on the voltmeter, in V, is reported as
18 V
